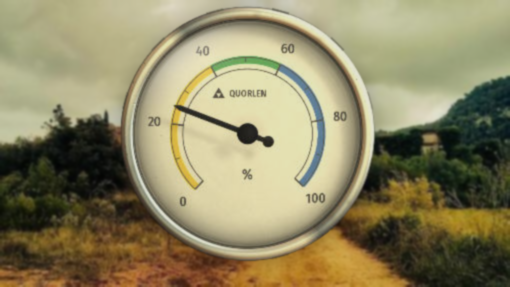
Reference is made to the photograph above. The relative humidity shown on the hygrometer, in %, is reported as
25 %
